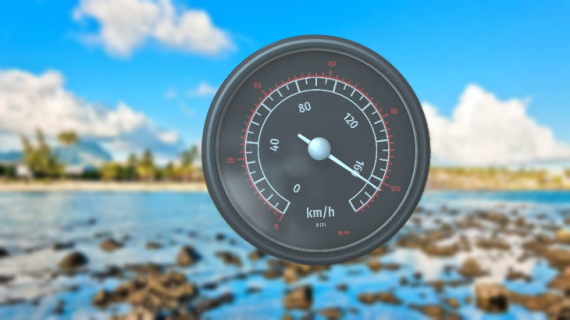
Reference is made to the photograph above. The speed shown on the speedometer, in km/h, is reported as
165 km/h
